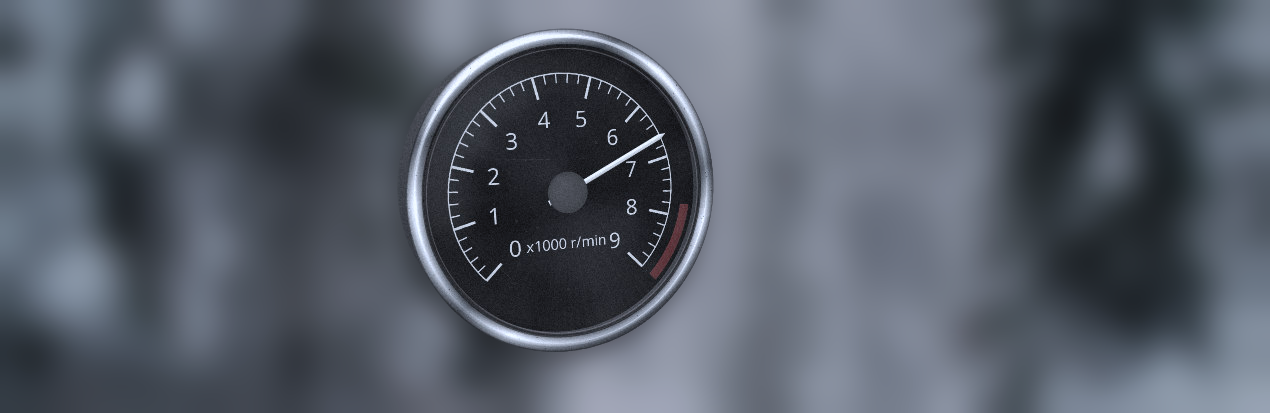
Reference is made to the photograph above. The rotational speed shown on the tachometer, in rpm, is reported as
6600 rpm
